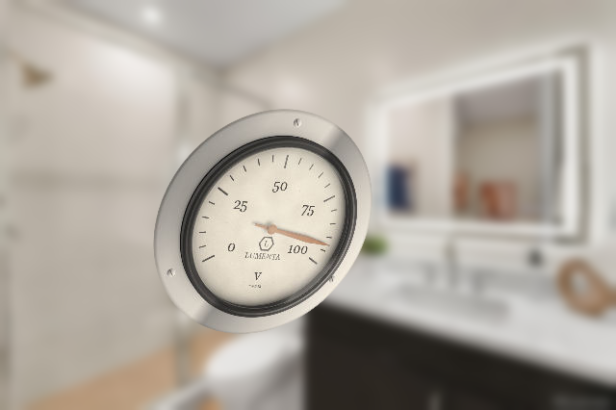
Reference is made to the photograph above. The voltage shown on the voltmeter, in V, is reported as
92.5 V
